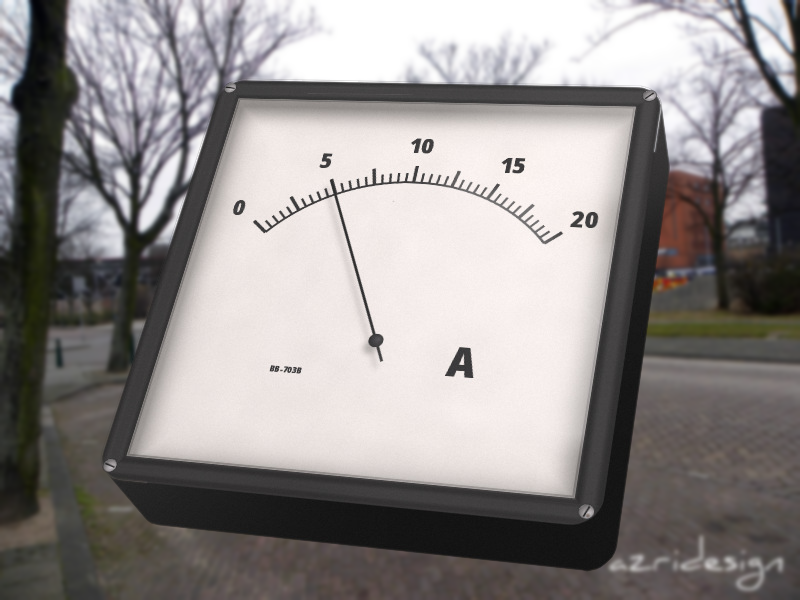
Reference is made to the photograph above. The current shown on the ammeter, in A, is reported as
5 A
